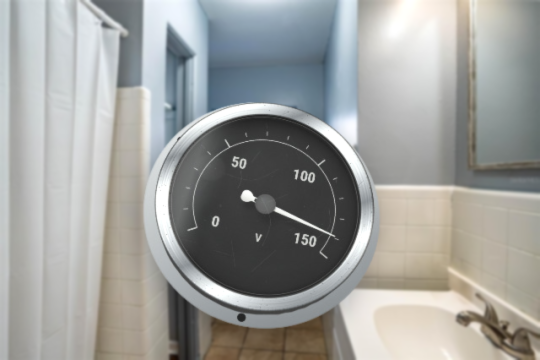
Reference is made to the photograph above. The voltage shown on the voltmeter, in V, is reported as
140 V
